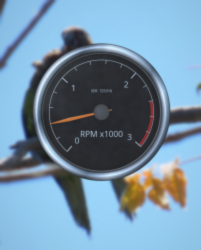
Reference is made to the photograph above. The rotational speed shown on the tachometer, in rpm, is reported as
400 rpm
